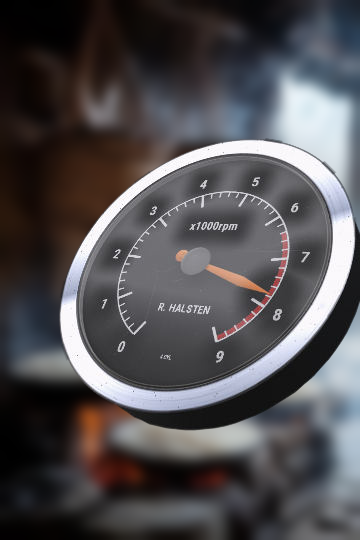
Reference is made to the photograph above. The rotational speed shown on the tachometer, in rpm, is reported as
7800 rpm
